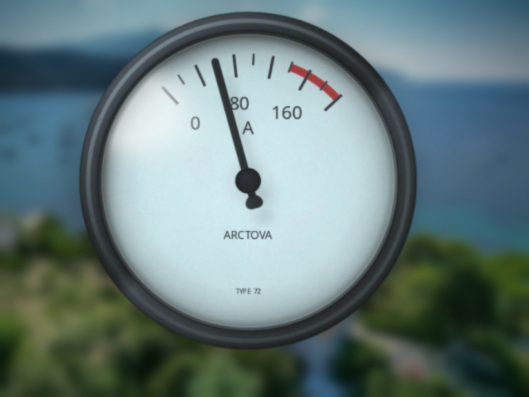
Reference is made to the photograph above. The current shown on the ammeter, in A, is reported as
60 A
